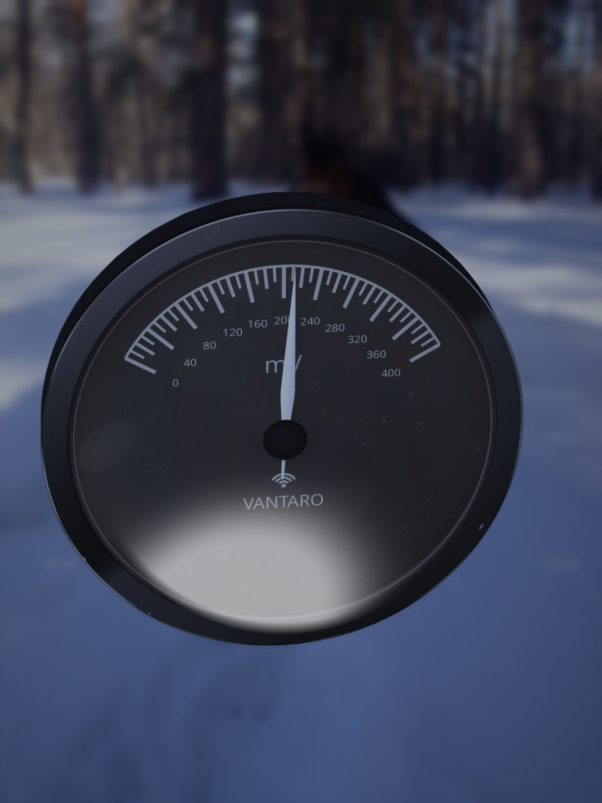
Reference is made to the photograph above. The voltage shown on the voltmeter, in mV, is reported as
210 mV
